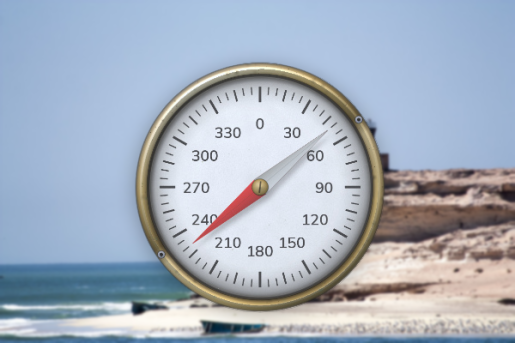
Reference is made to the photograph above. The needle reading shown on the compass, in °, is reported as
230 °
